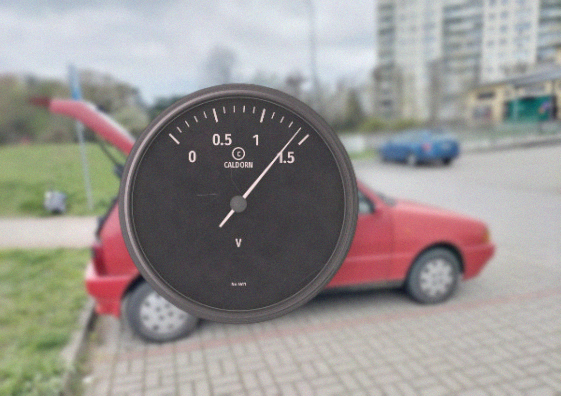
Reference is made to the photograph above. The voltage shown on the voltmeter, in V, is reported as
1.4 V
